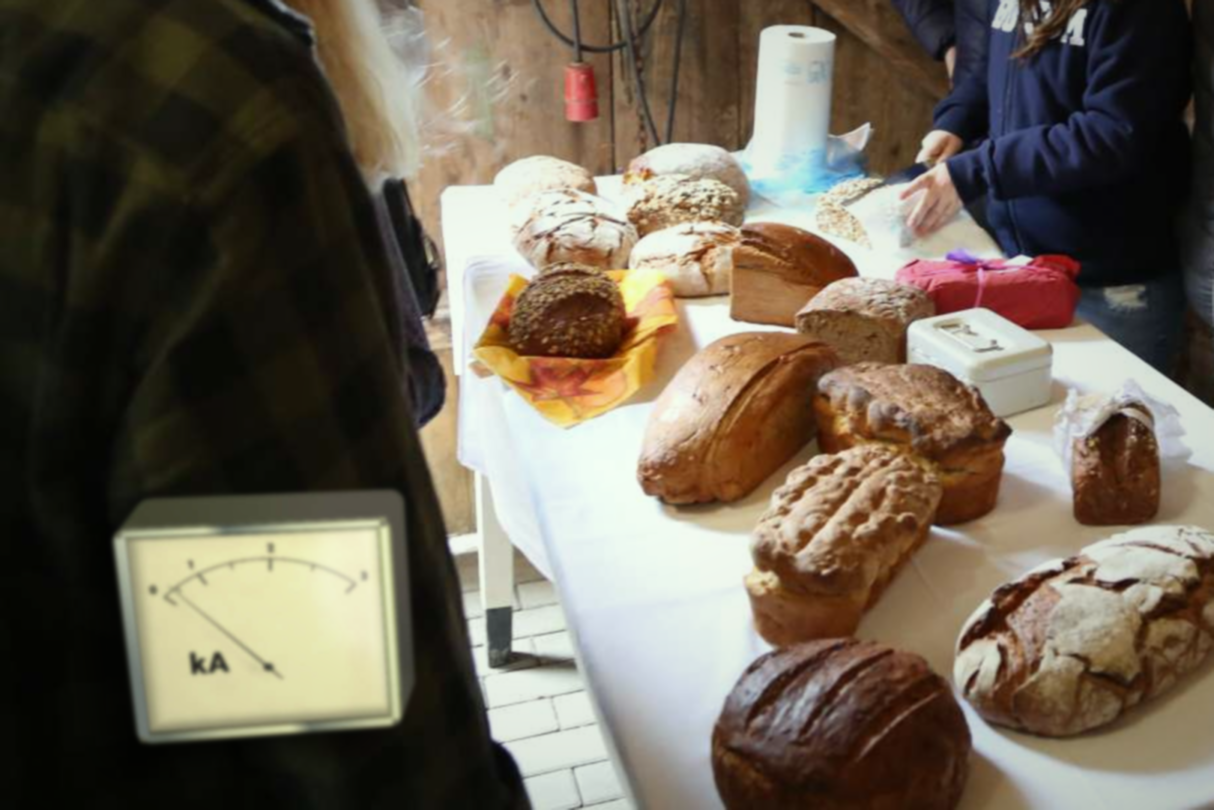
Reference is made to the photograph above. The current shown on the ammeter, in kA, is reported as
0.5 kA
